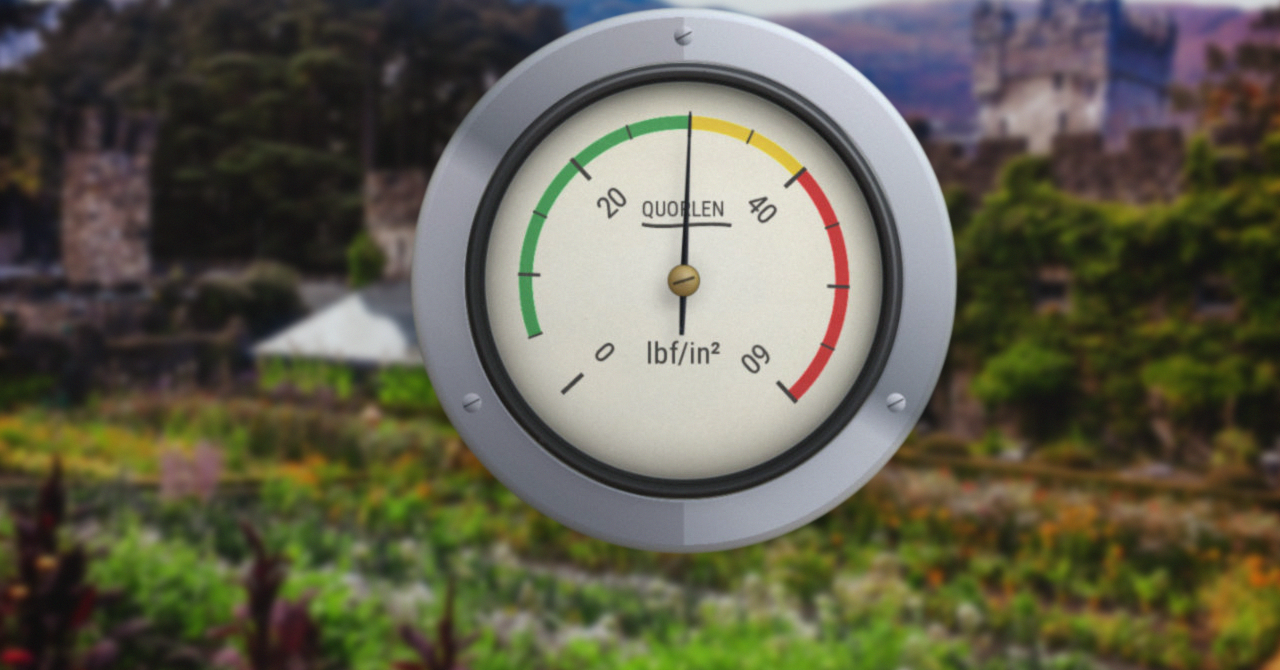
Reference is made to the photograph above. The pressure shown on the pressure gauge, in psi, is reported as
30 psi
